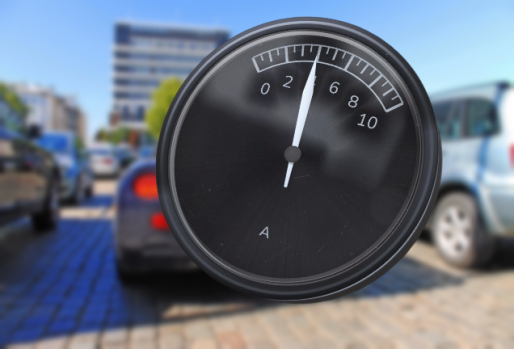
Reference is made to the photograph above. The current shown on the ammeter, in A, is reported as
4 A
